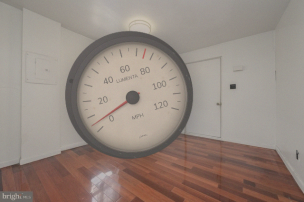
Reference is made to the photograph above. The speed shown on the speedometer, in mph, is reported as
5 mph
